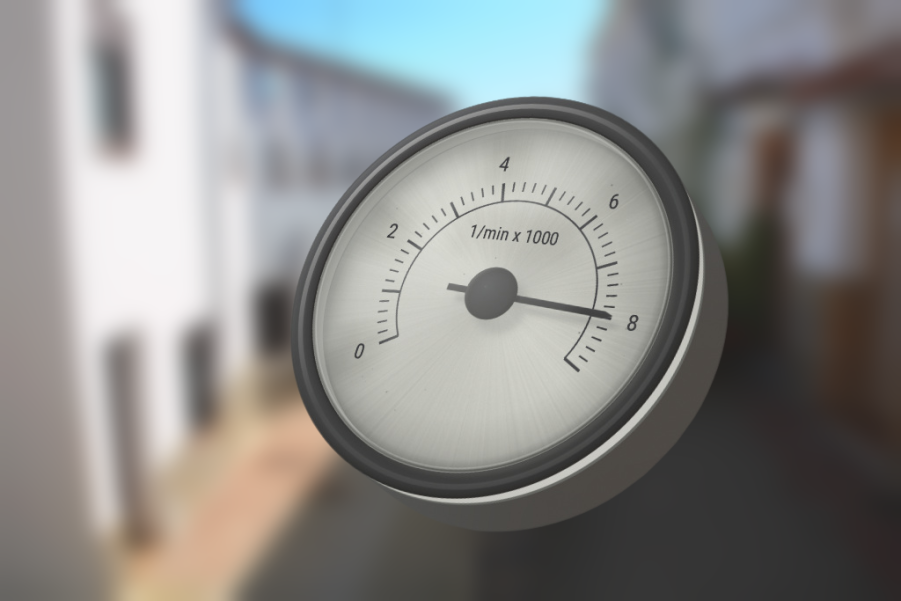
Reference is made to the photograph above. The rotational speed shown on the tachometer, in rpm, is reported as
8000 rpm
